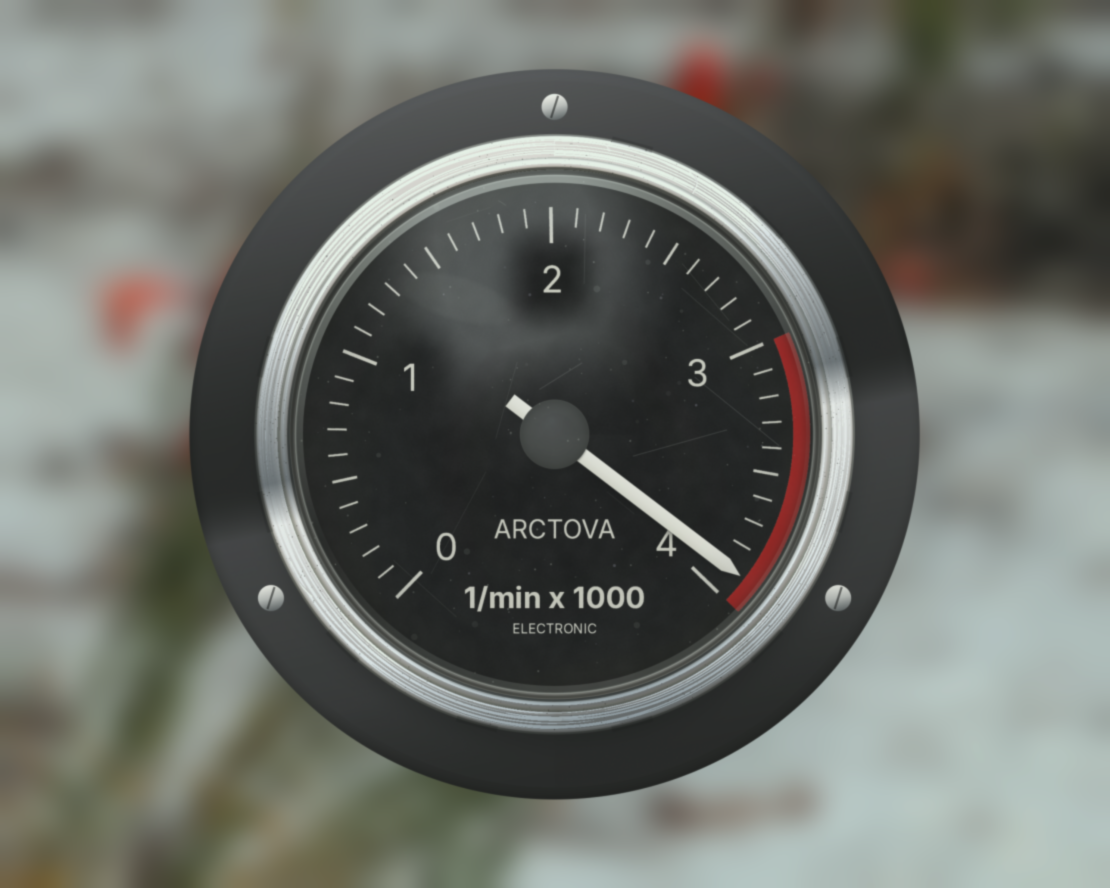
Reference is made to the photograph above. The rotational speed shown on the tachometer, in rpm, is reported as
3900 rpm
